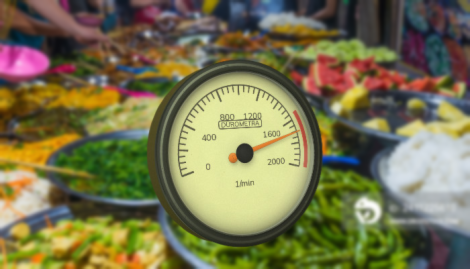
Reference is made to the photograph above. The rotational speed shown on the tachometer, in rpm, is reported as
1700 rpm
